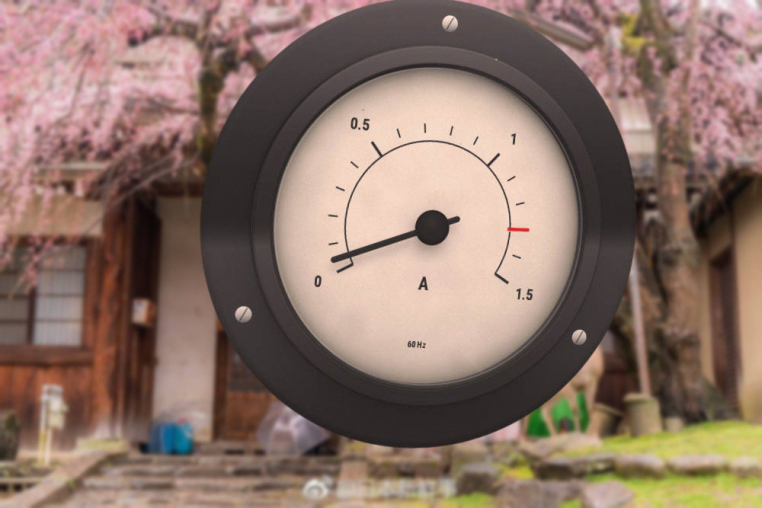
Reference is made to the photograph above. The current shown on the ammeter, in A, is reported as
0.05 A
